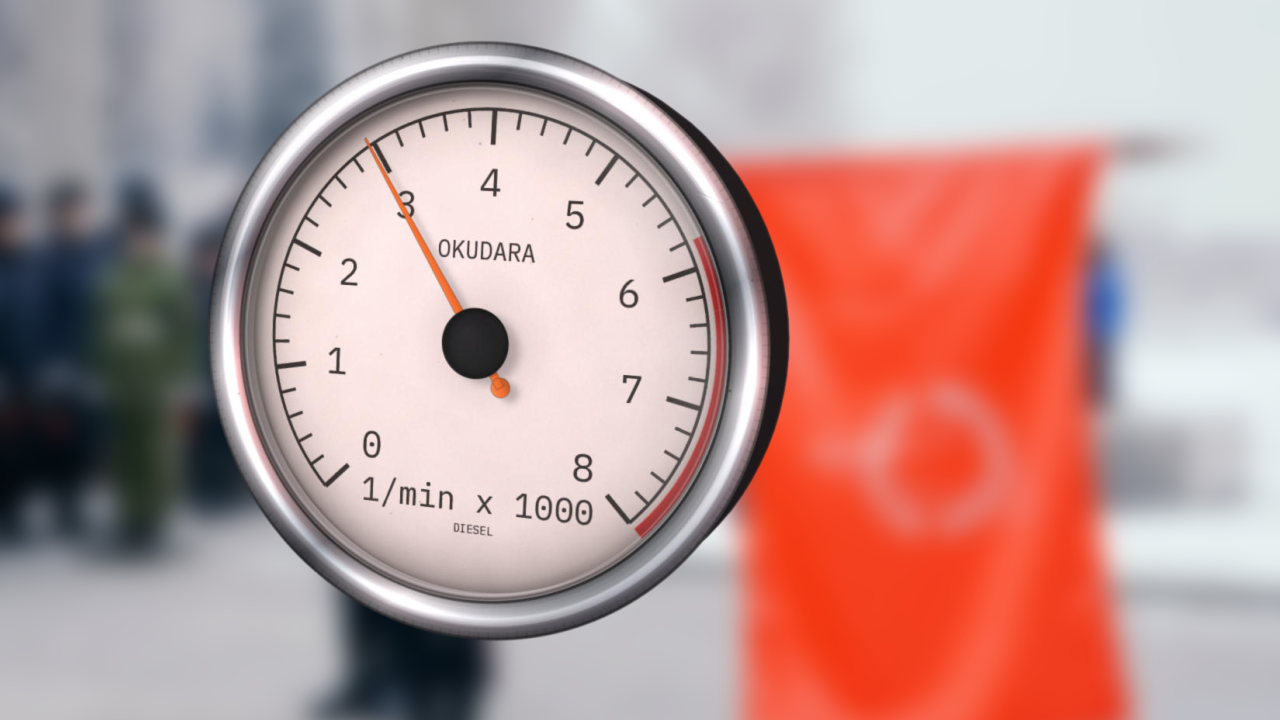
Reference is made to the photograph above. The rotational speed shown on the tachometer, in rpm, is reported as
3000 rpm
